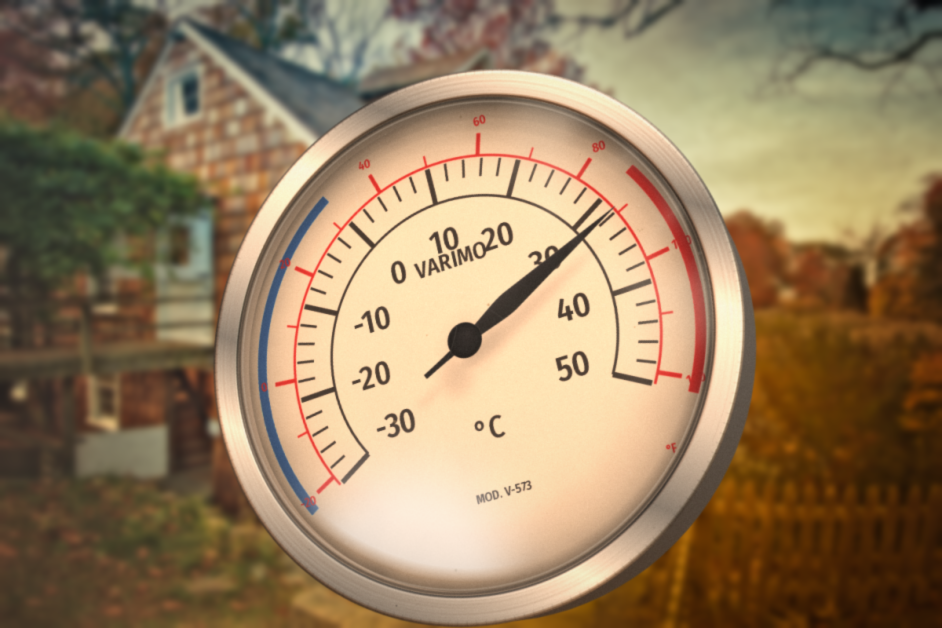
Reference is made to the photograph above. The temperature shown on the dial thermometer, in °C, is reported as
32 °C
